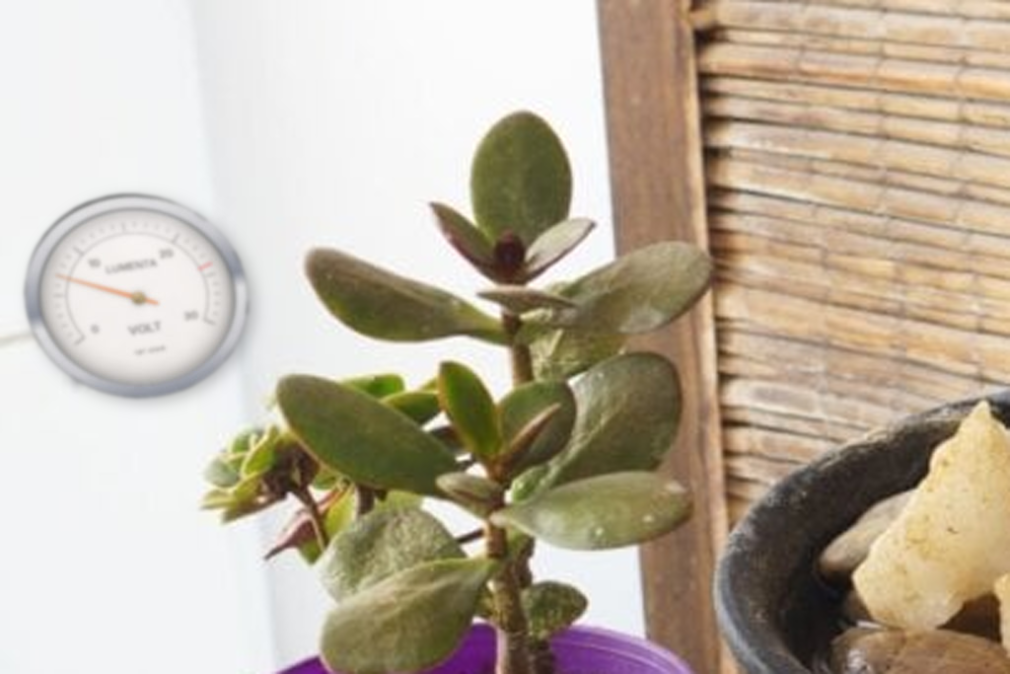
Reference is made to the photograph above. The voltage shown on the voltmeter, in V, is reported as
7 V
